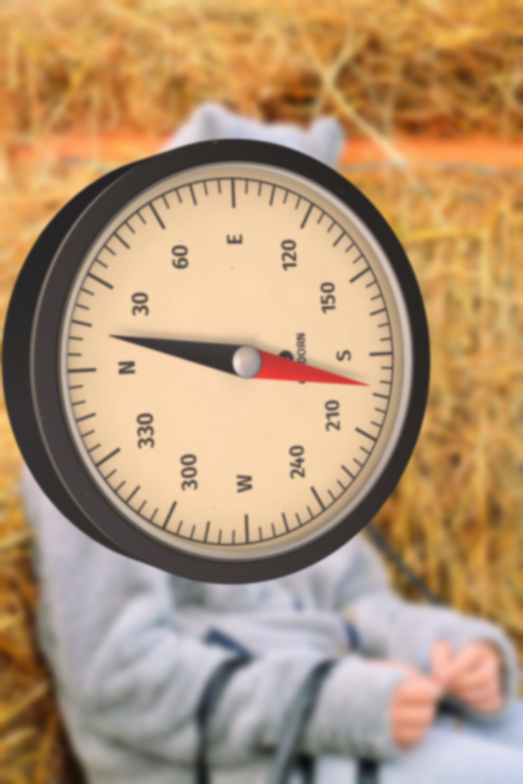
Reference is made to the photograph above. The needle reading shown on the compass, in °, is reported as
192.5 °
